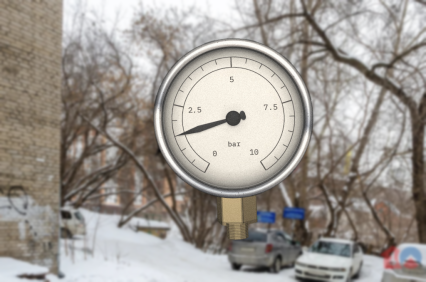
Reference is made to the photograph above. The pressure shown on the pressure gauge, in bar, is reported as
1.5 bar
